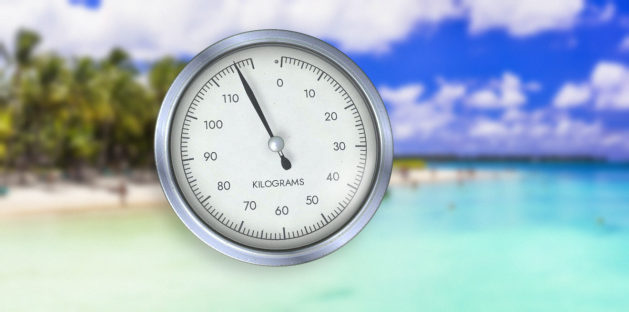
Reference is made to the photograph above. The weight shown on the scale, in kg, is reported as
116 kg
